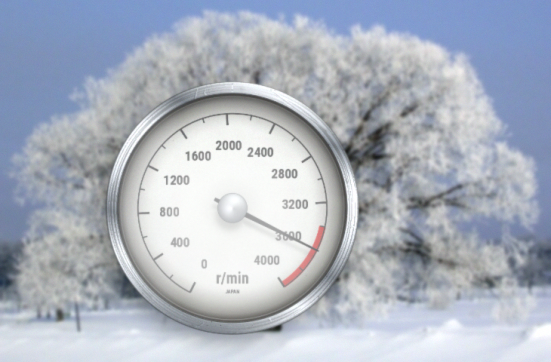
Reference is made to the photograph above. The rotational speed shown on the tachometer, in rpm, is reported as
3600 rpm
